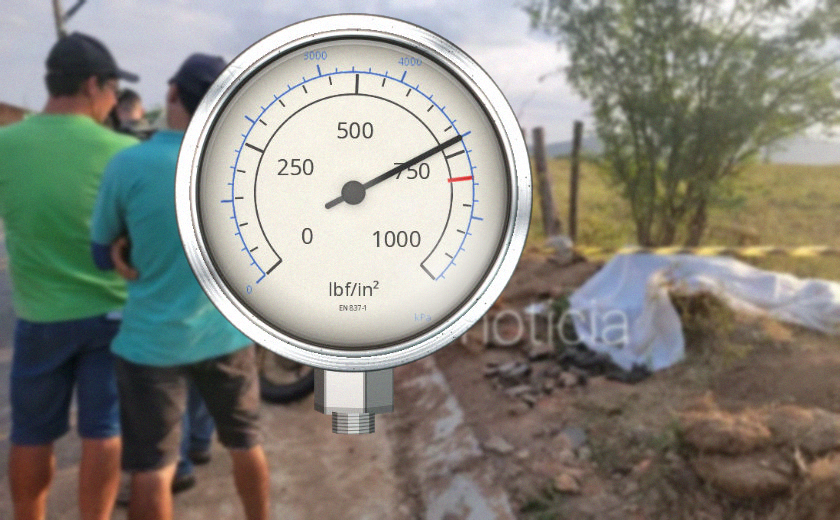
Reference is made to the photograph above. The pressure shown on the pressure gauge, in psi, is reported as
725 psi
